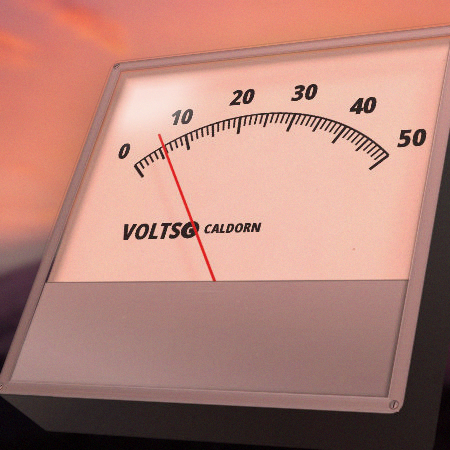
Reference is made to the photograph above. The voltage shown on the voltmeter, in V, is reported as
6 V
